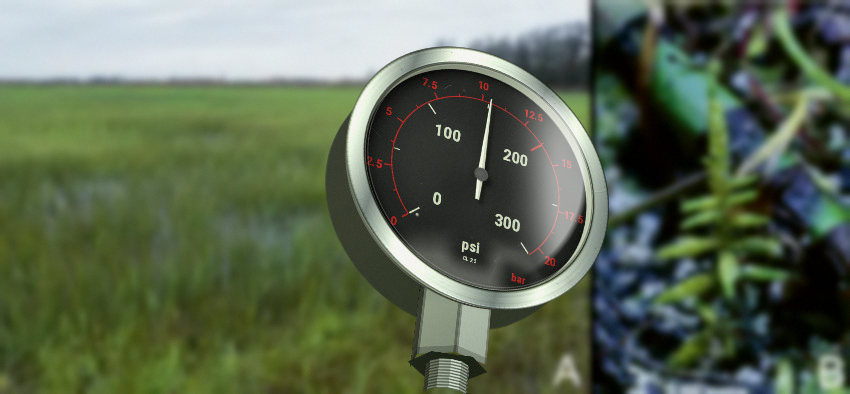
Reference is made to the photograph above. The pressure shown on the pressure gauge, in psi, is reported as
150 psi
